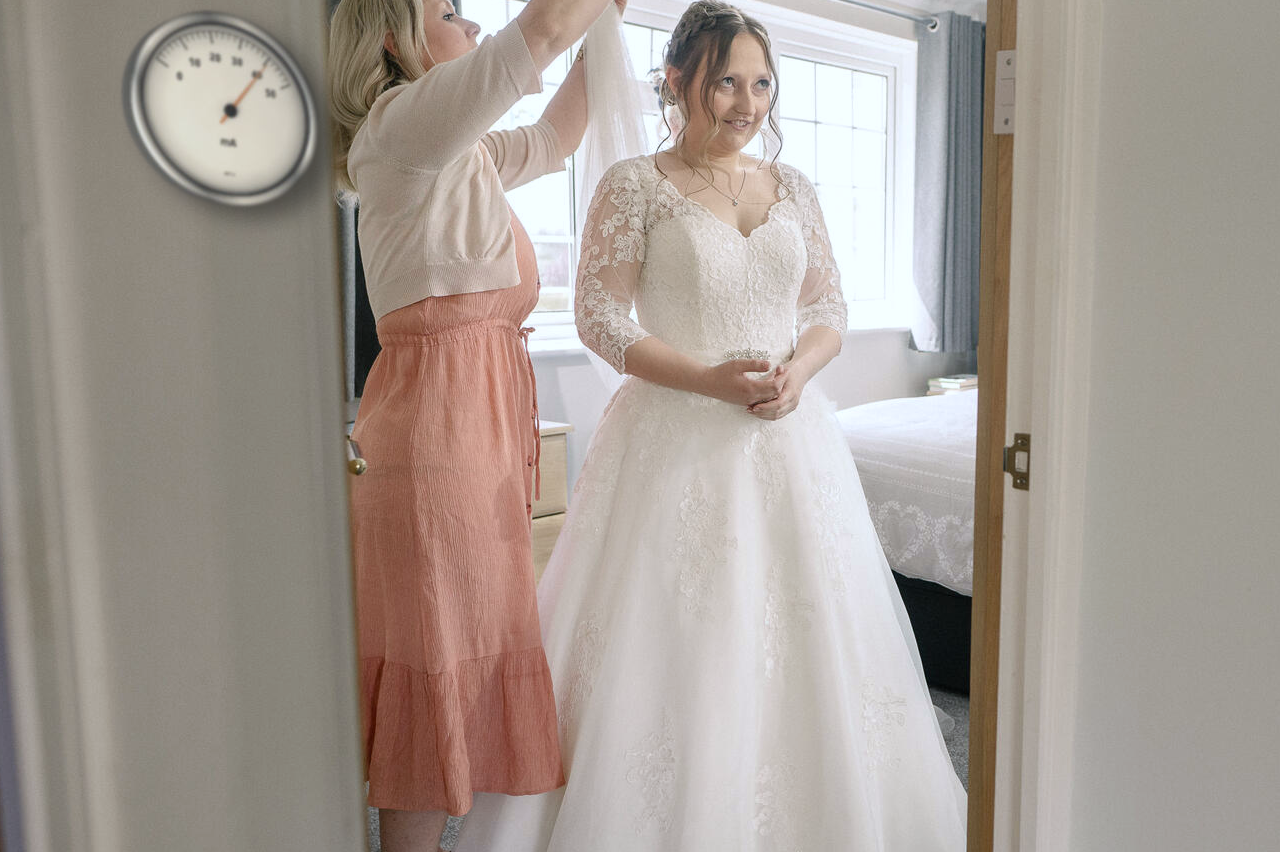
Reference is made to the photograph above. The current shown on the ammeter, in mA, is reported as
40 mA
